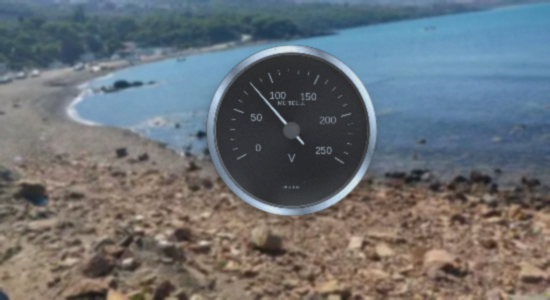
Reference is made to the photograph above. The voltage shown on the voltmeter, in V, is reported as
80 V
